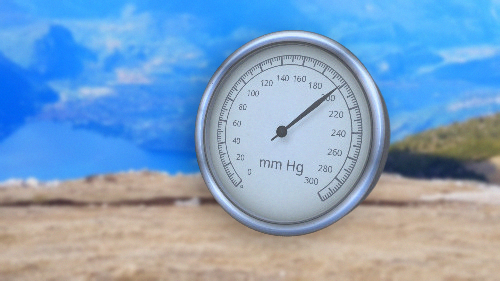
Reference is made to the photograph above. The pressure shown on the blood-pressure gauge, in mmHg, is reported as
200 mmHg
